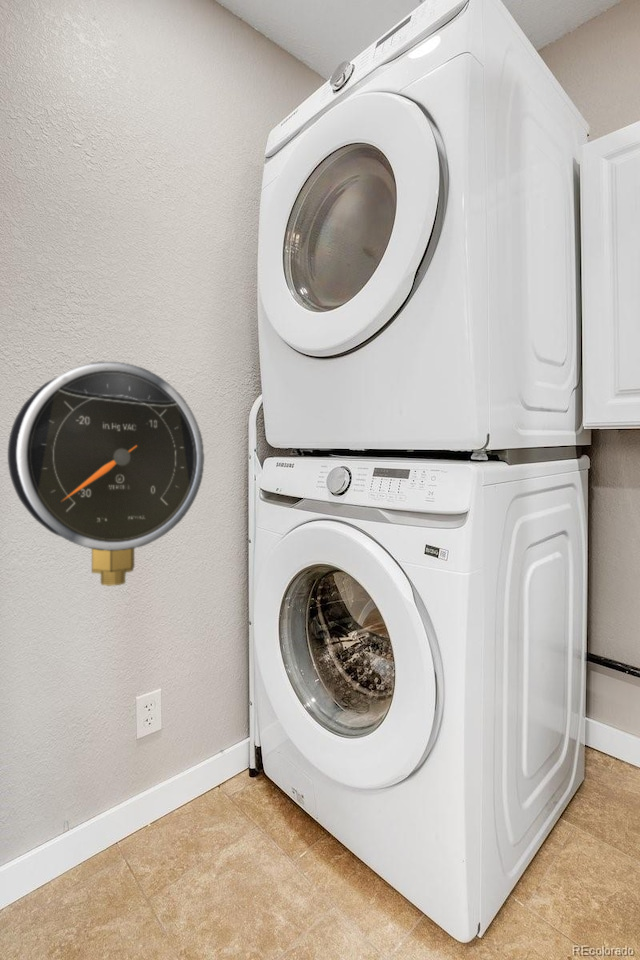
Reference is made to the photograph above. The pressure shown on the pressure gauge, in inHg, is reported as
-29 inHg
